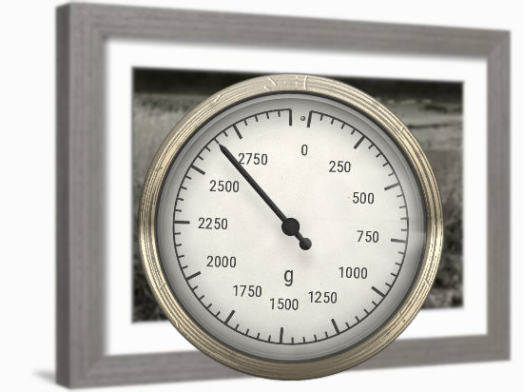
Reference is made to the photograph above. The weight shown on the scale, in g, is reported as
2650 g
